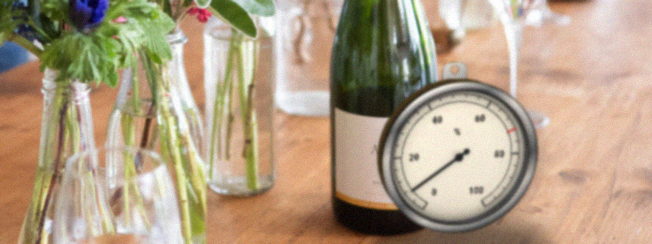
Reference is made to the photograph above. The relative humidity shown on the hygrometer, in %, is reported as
8 %
